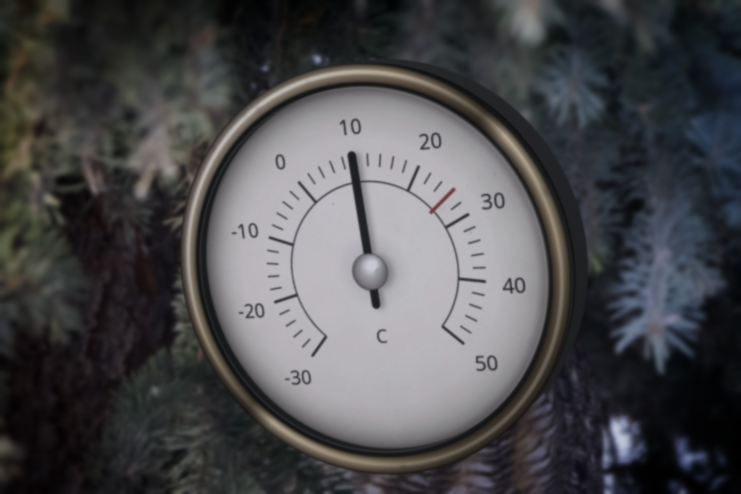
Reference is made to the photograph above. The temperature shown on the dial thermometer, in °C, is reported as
10 °C
